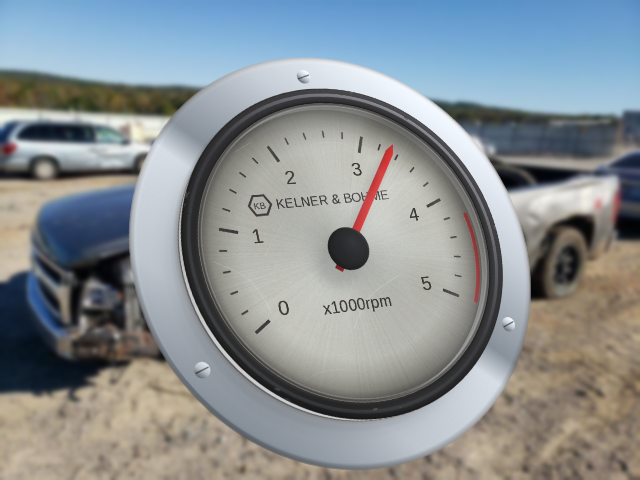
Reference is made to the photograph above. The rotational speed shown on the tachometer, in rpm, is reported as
3300 rpm
